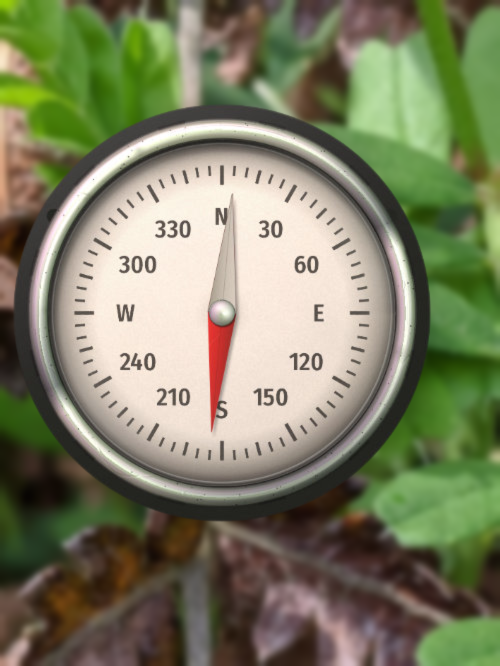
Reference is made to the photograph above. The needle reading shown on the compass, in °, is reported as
185 °
